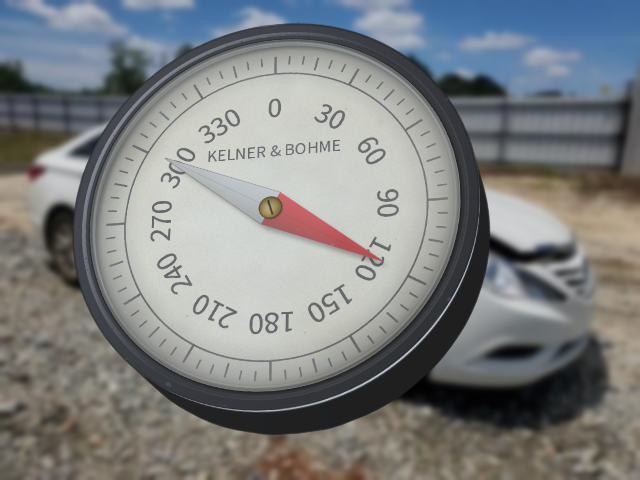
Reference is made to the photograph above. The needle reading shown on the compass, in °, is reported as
120 °
